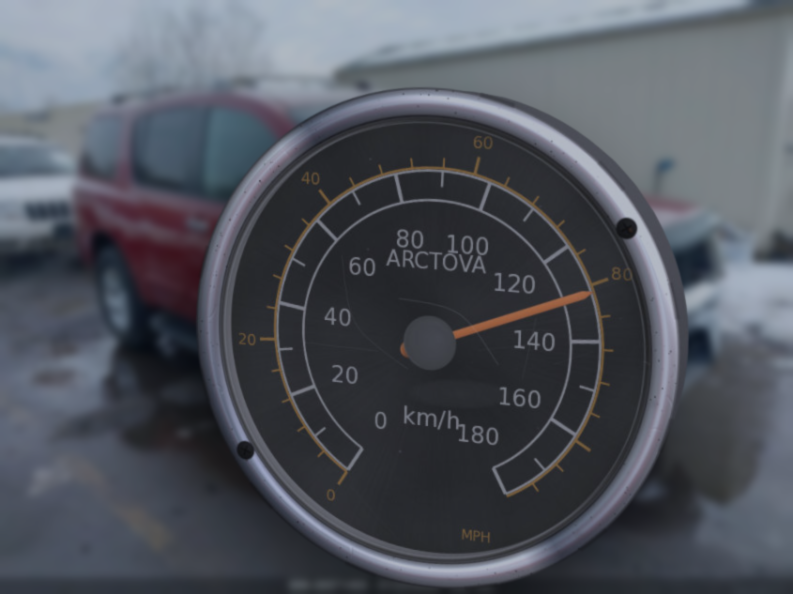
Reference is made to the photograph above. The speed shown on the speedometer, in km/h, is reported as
130 km/h
